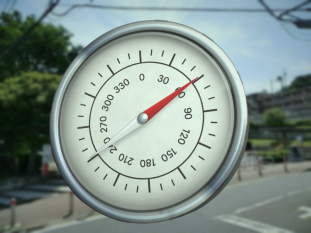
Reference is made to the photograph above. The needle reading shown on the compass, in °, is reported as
60 °
